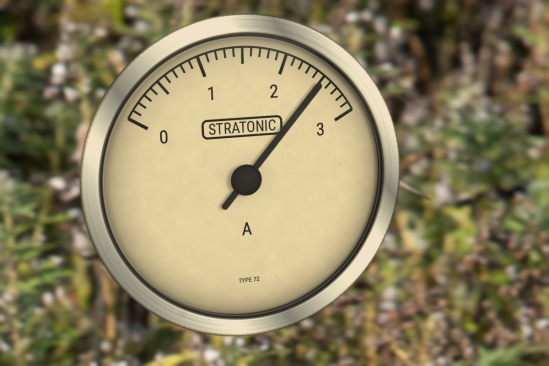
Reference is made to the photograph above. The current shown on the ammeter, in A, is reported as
2.5 A
